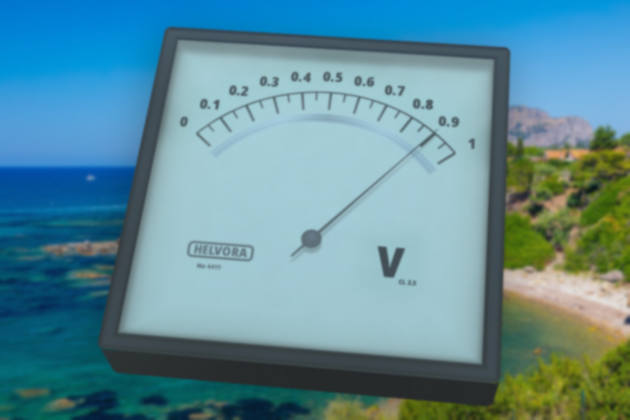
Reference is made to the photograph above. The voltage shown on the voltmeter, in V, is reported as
0.9 V
